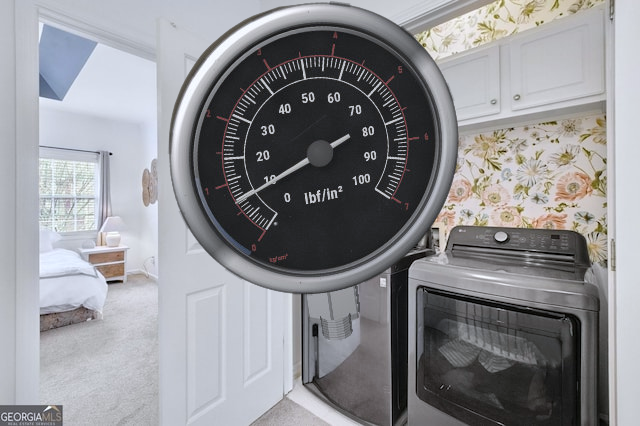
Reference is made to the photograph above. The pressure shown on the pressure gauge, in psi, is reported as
10 psi
